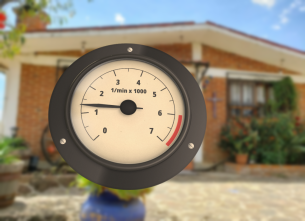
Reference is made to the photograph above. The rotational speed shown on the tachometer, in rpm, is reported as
1250 rpm
